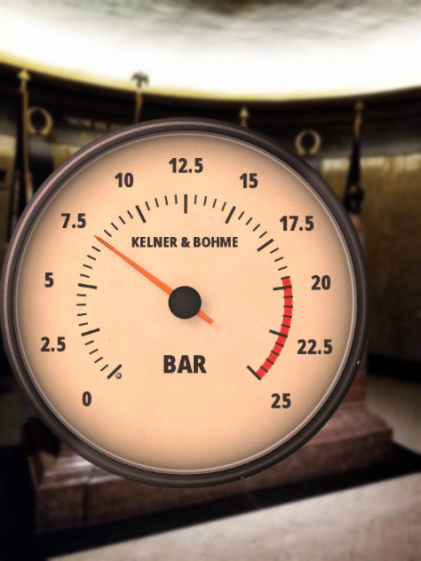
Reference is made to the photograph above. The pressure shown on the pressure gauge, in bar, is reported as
7.5 bar
